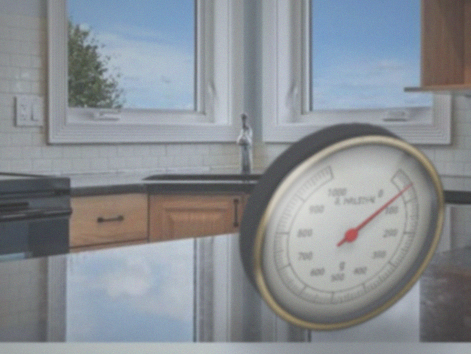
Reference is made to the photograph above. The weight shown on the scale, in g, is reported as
50 g
